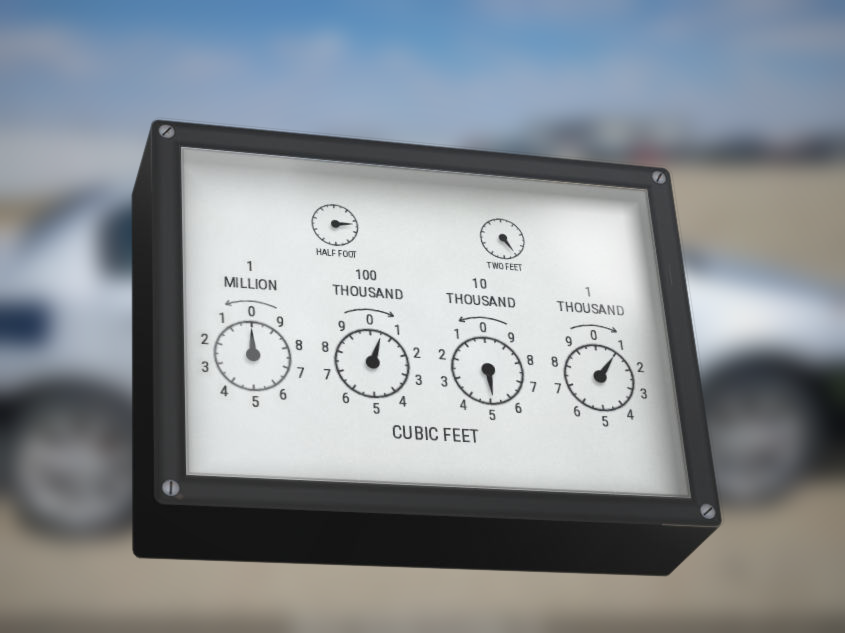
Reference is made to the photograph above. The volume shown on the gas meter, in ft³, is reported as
5100 ft³
